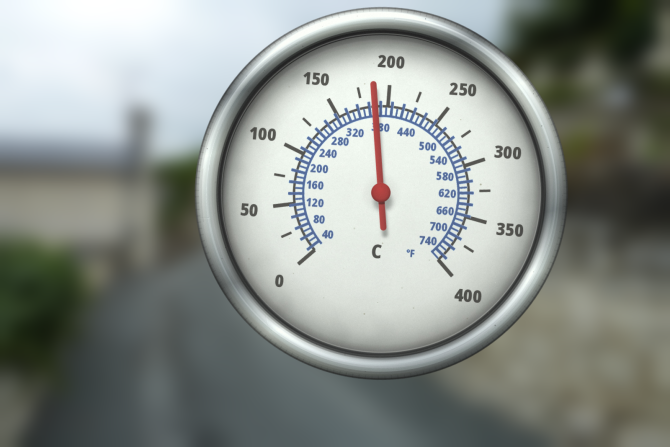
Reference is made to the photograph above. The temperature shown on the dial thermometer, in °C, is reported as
187.5 °C
